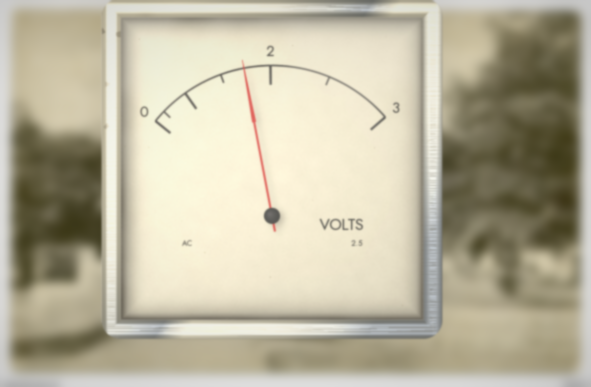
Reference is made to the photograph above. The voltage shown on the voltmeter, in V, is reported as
1.75 V
